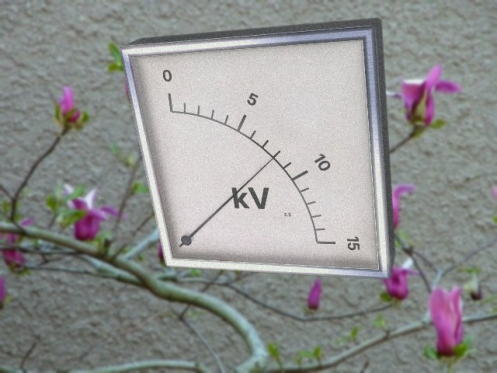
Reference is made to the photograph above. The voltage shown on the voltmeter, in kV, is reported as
8 kV
